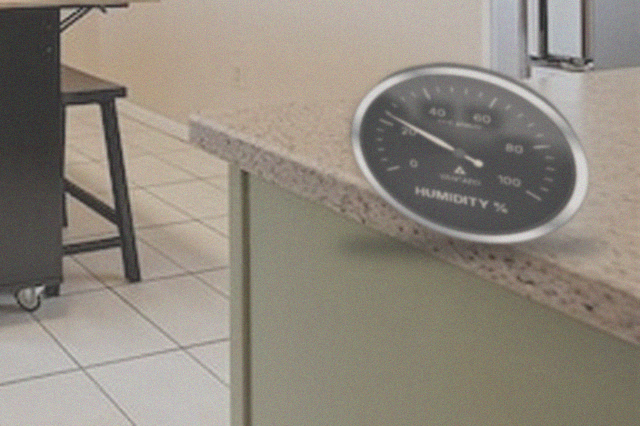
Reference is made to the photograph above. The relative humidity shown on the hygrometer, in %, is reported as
24 %
